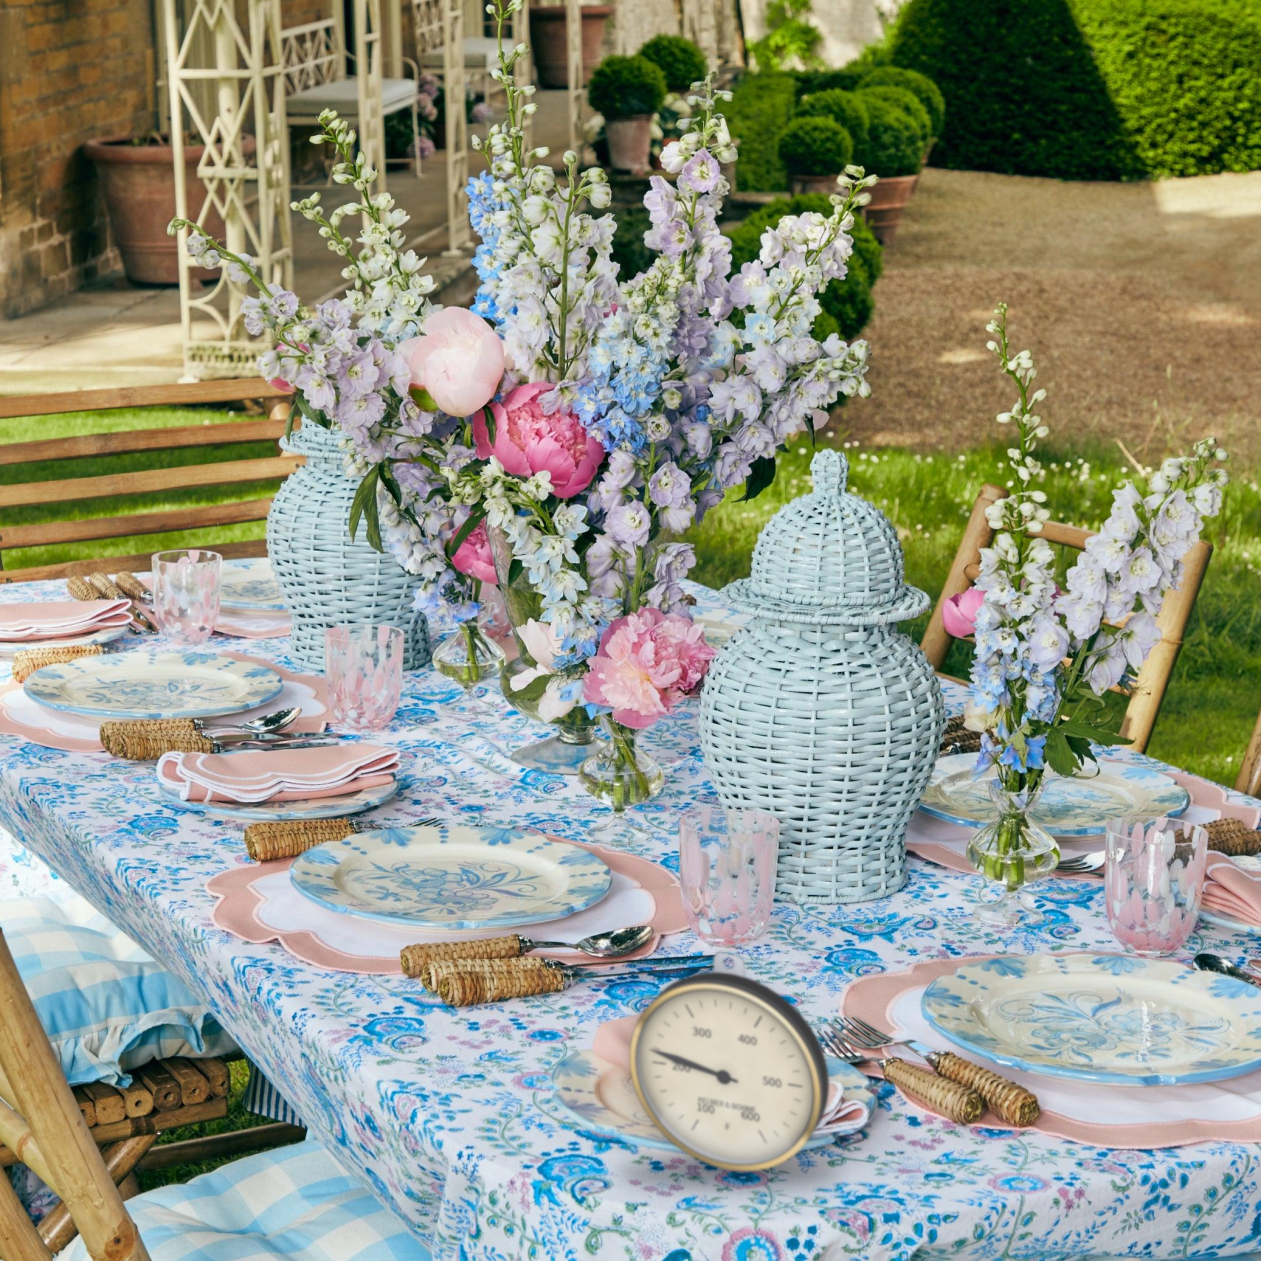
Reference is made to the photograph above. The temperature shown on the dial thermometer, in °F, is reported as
220 °F
